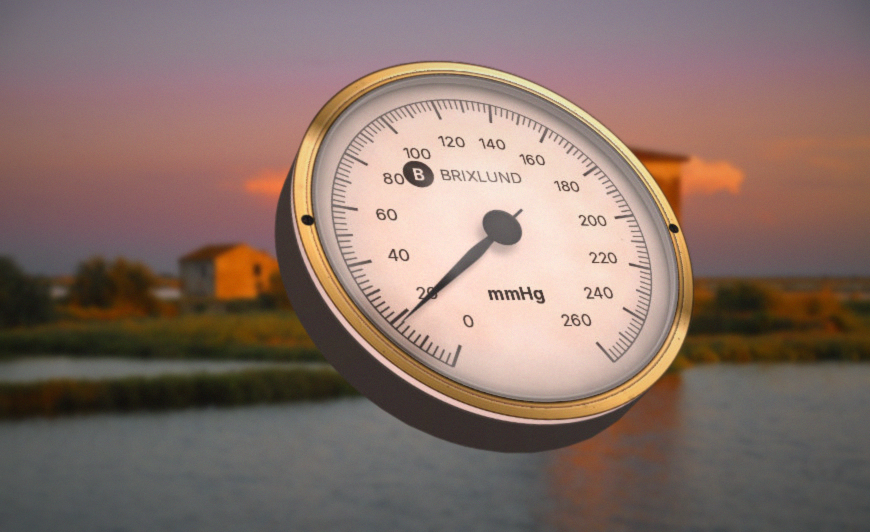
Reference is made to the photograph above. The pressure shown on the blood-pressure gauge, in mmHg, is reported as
18 mmHg
